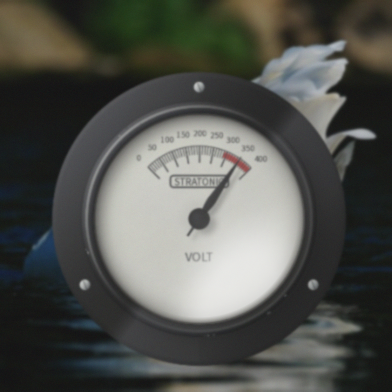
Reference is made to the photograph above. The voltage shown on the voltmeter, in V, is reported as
350 V
